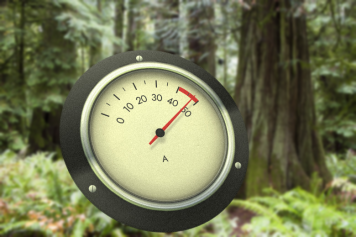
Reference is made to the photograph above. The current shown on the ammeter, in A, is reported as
47.5 A
